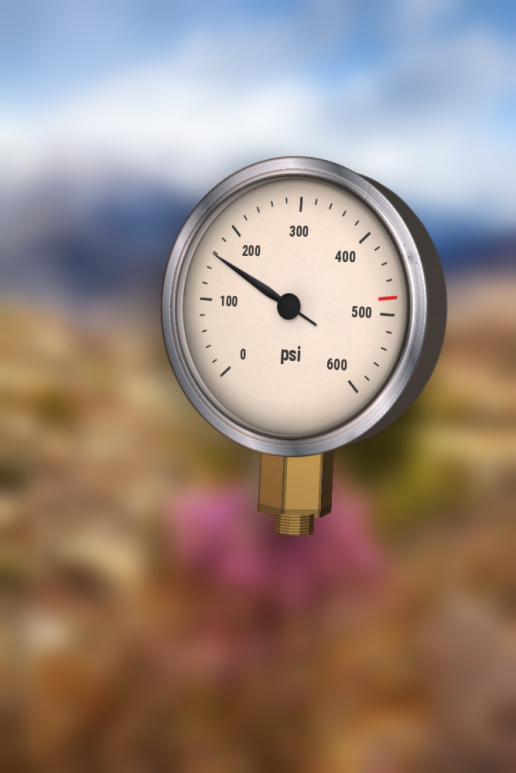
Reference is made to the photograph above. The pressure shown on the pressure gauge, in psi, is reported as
160 psi
